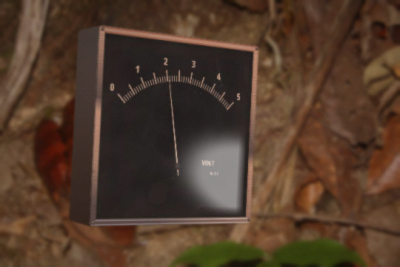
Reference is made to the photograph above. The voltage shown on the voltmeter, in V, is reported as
2 V
